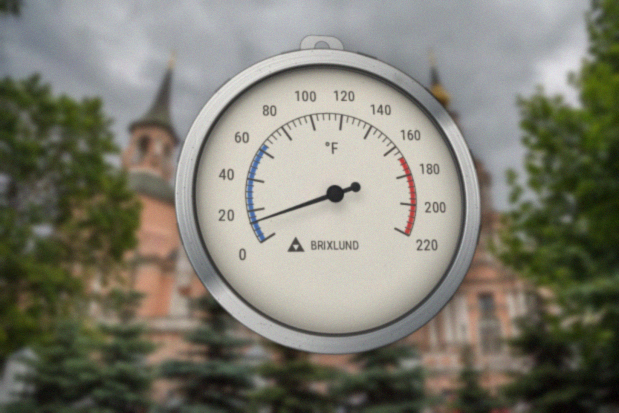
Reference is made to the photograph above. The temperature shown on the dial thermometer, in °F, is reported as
12 °F
